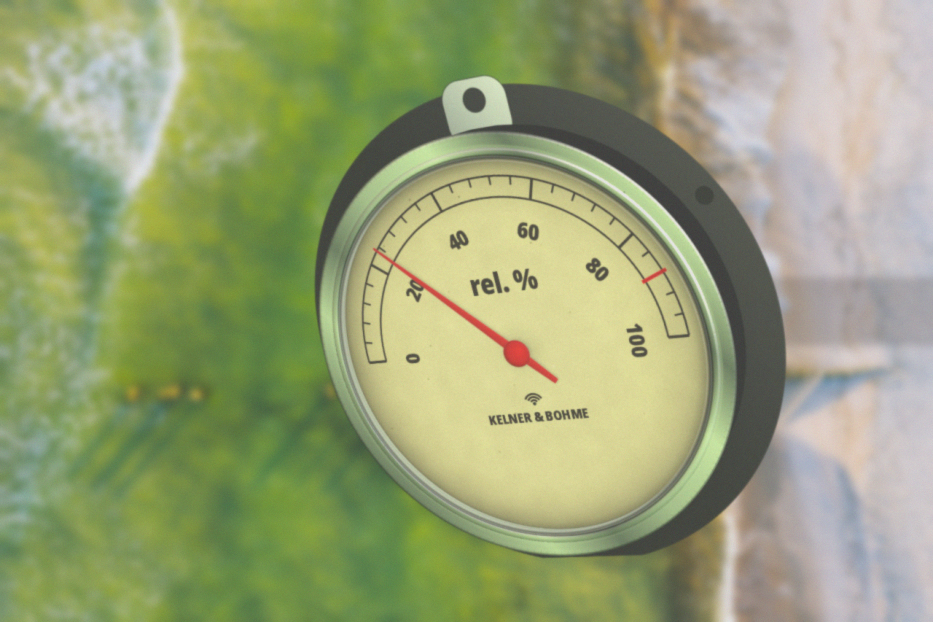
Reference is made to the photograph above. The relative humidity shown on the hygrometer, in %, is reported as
24 %
